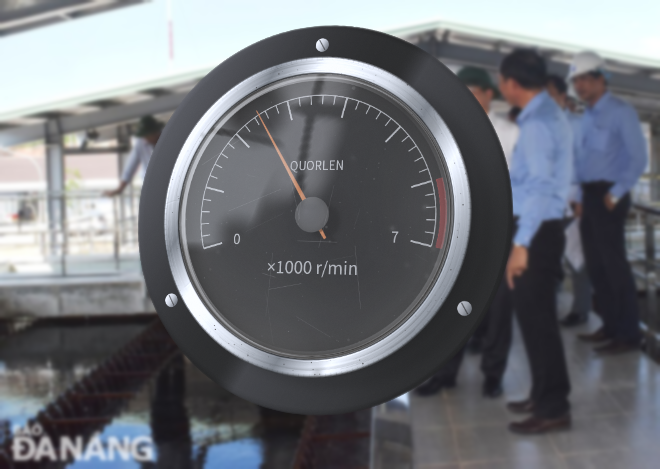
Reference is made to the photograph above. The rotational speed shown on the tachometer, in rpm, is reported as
2500 rpm
